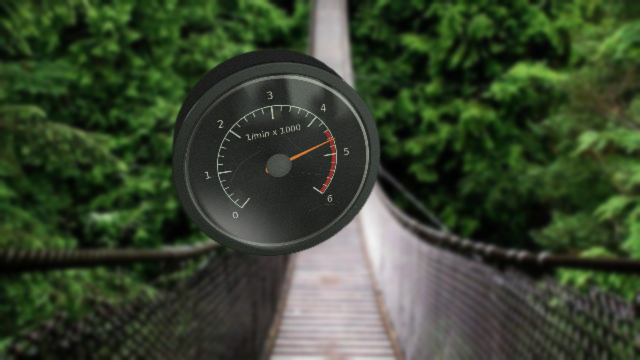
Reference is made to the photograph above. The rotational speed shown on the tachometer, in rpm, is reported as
4600 rpm
